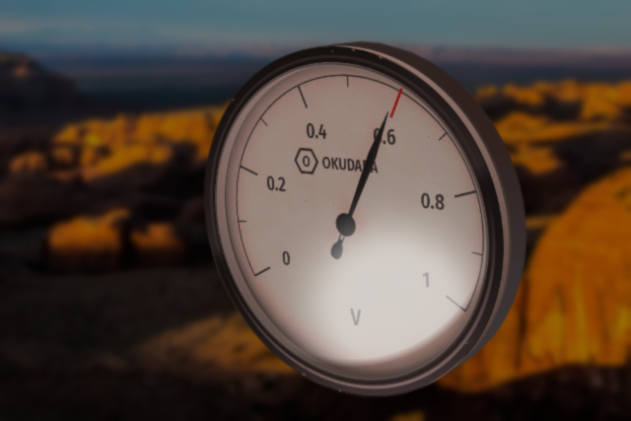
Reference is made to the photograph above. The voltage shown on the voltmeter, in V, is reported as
0.6 V
